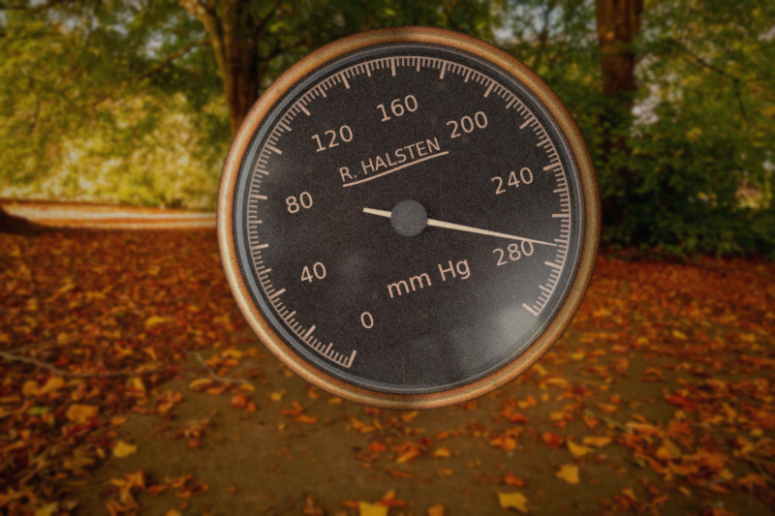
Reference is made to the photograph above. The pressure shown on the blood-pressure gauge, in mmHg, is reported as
272 mmHg
